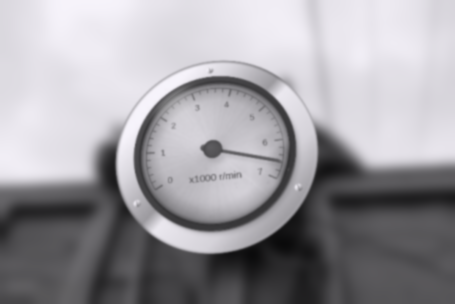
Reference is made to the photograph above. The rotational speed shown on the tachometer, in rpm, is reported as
6600 rpm
